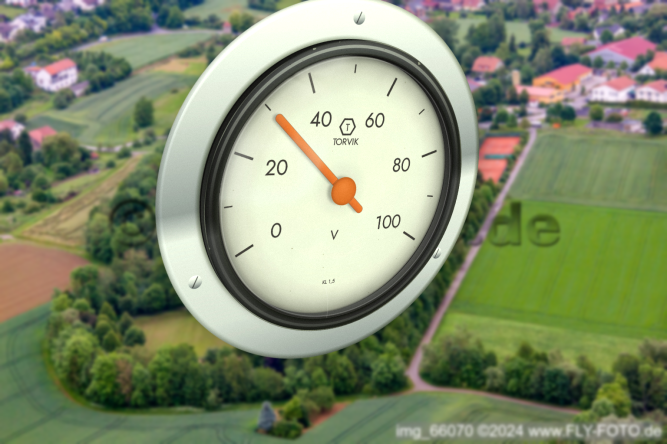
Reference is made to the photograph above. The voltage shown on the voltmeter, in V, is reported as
30 V
